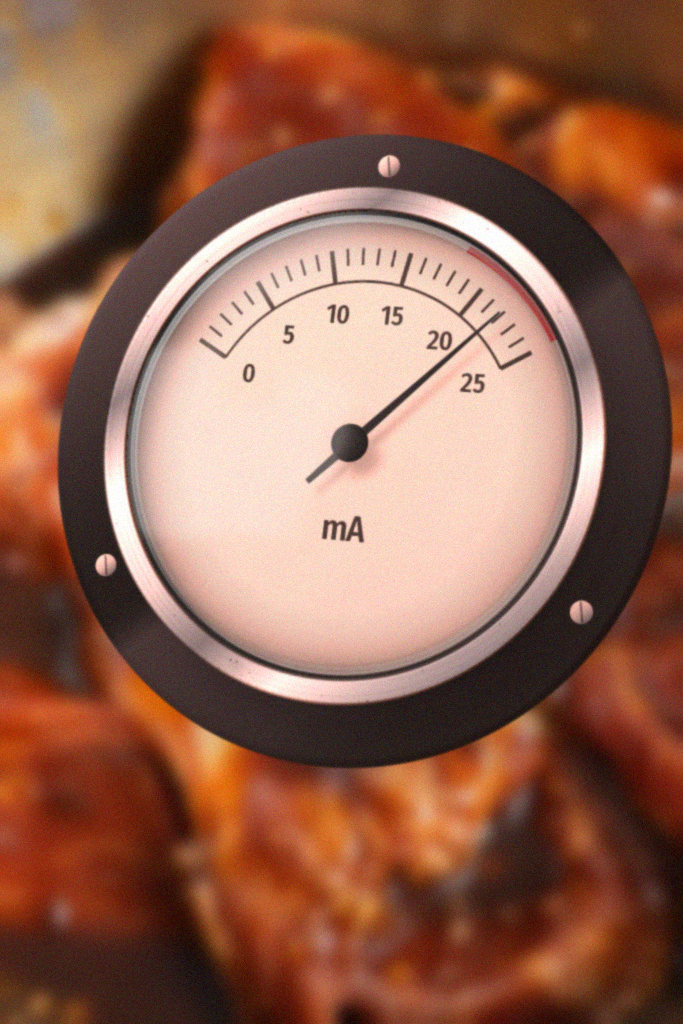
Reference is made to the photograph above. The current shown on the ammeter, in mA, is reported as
22 mA
